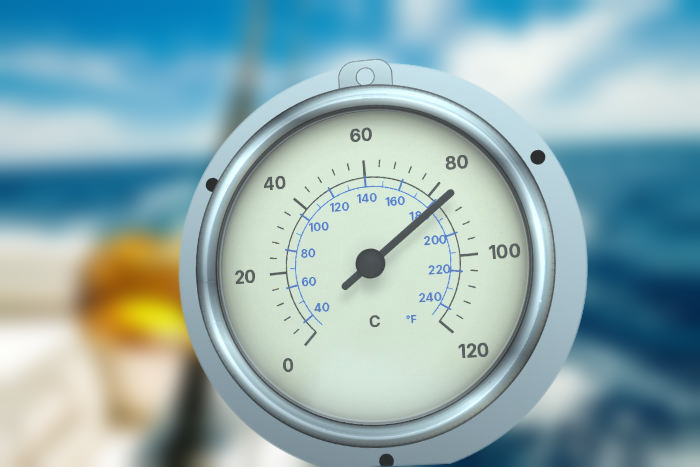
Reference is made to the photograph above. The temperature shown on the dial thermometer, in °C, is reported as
84 °C
